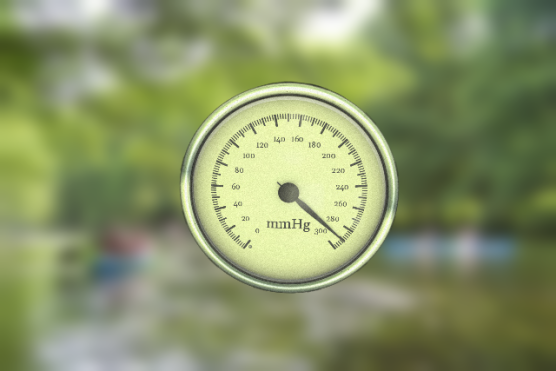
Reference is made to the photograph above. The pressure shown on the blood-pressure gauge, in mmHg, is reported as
290 mmHg
